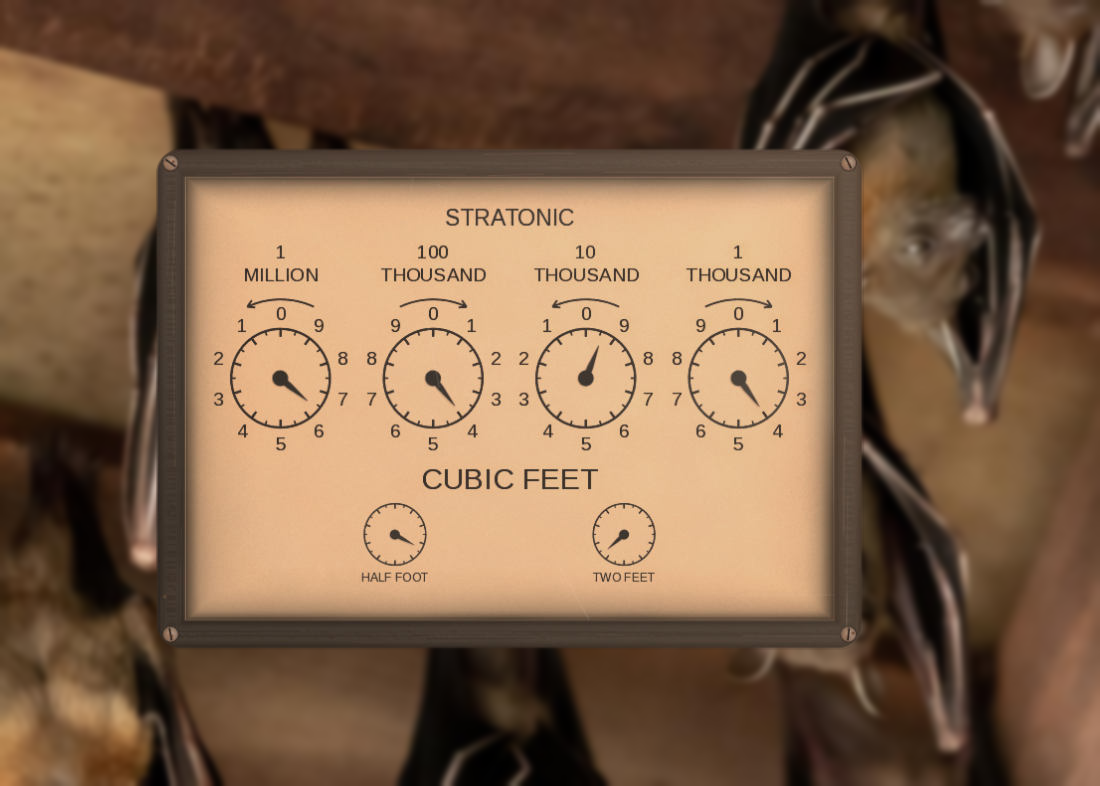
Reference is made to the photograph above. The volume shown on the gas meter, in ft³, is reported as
639400 ft³
